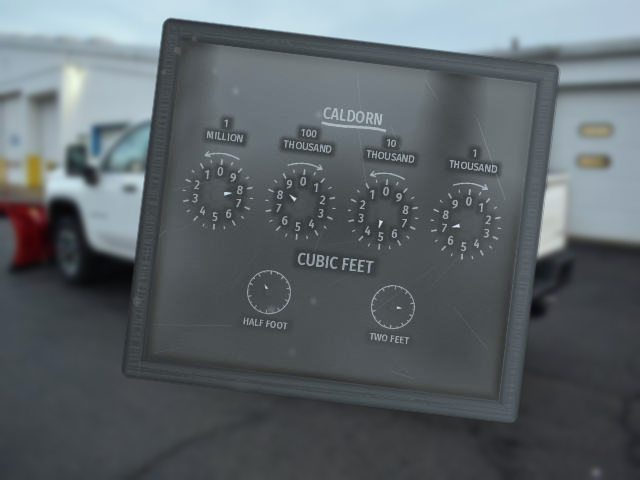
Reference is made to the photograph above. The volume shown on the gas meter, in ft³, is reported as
784700 ft³
